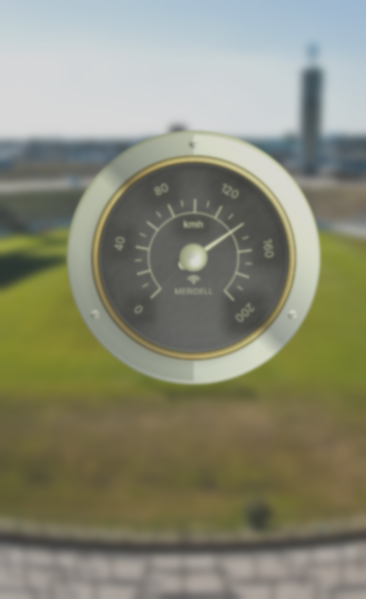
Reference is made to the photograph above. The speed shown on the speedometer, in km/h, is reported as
140 km/h
